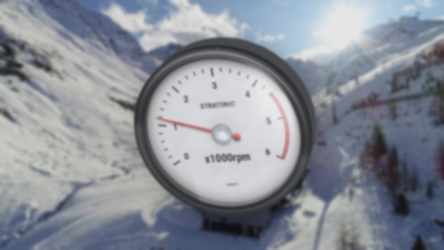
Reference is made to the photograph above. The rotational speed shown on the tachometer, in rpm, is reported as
1200 rpm
